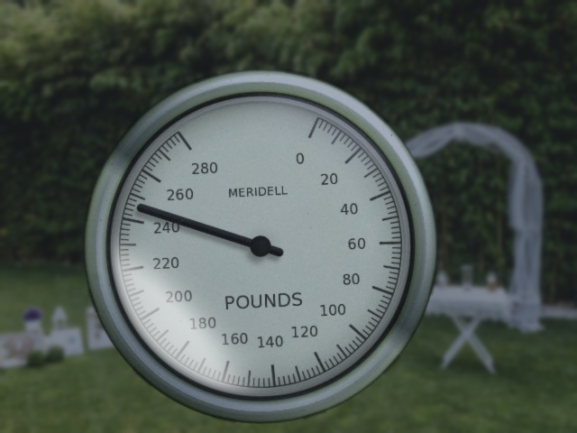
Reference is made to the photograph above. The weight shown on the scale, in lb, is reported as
246 lb
